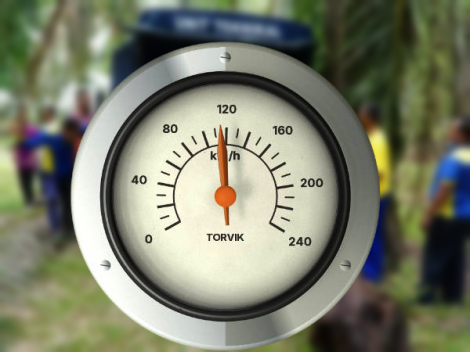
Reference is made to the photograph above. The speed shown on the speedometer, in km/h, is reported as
115 km/h
